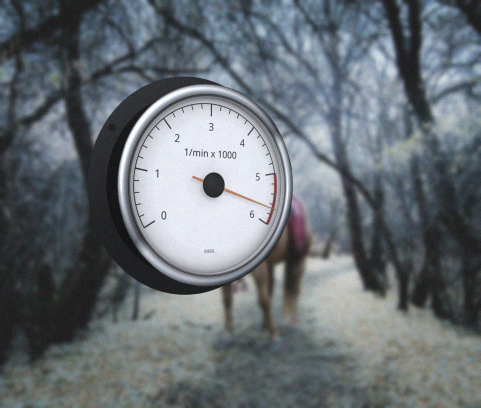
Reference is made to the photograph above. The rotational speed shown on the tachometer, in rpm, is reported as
5700 rpm
